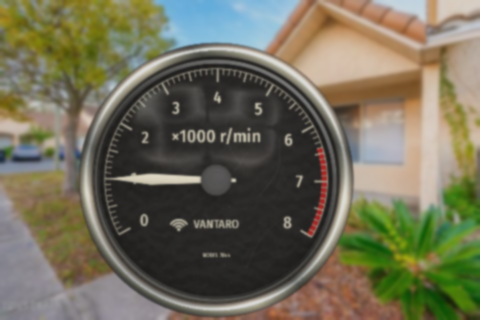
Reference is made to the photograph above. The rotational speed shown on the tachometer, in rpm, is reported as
1000 rpm
